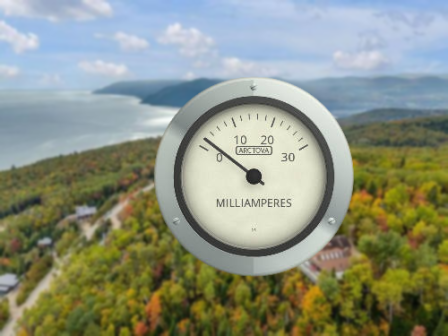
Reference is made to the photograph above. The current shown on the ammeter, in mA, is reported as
2 mA
